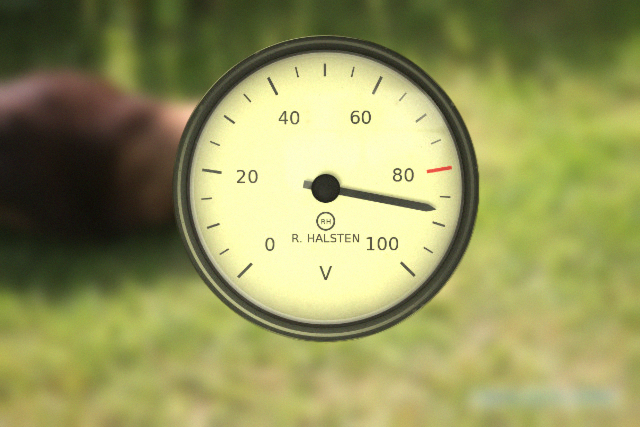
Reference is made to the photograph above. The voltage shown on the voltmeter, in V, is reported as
87.5 V
